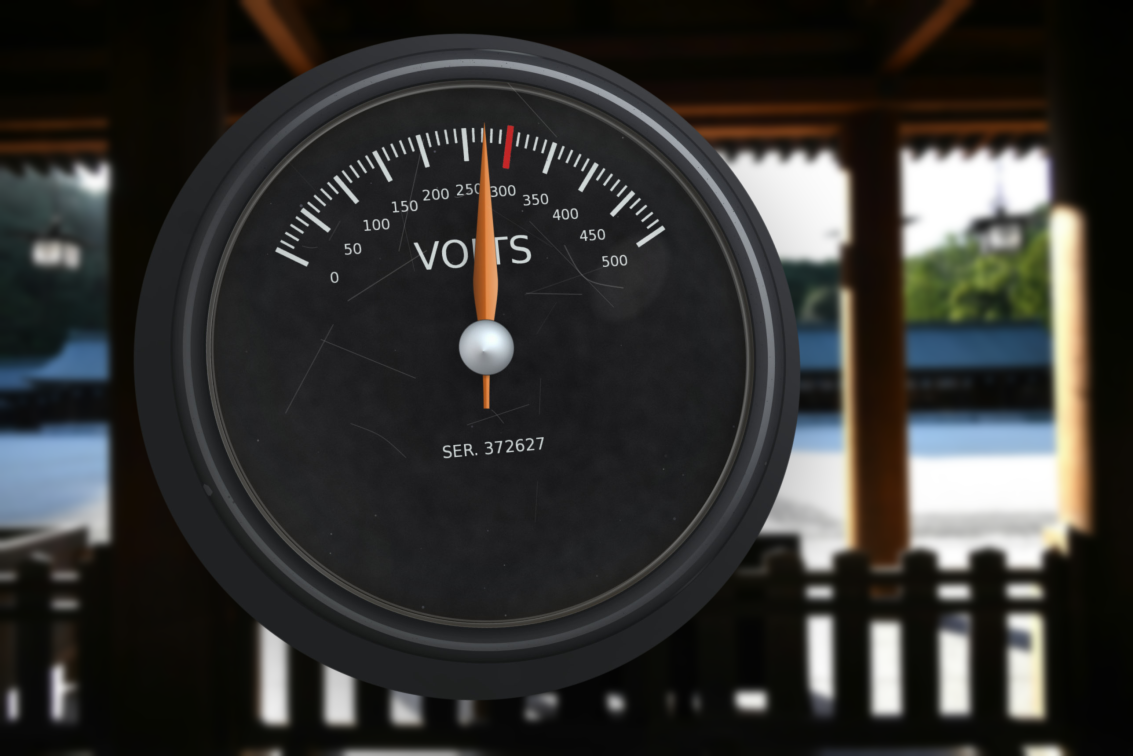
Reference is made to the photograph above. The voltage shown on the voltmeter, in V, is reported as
270 V
